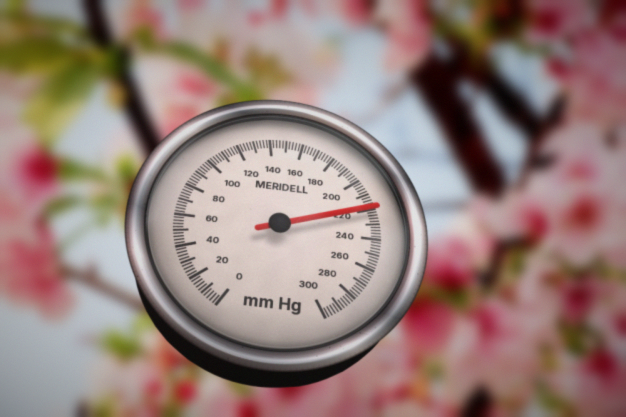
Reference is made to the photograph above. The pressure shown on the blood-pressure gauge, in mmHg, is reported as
220 mmHg
